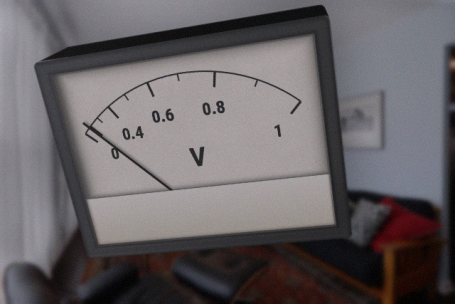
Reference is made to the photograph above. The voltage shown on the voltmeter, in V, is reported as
0.2 V
